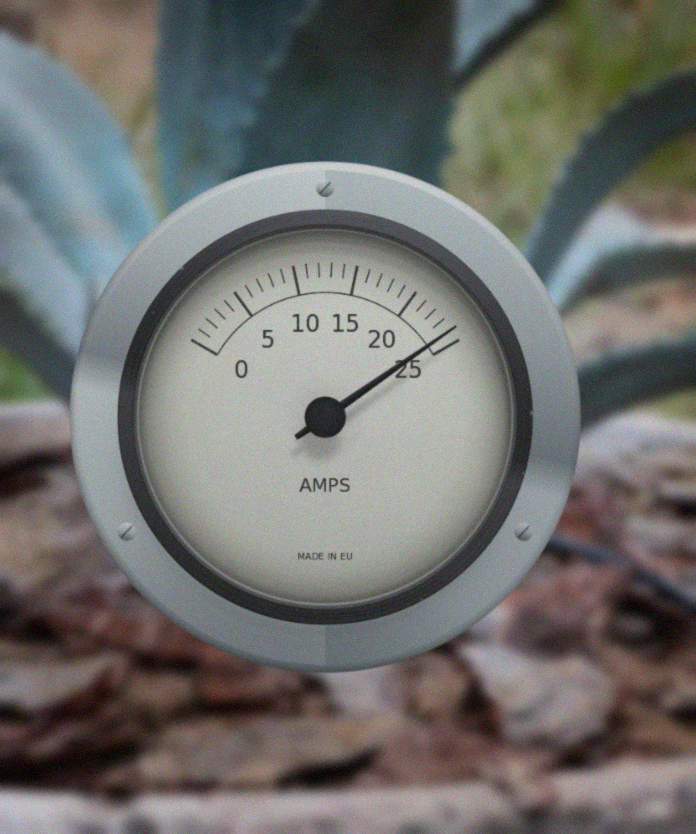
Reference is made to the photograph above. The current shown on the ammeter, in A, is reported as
24 A
